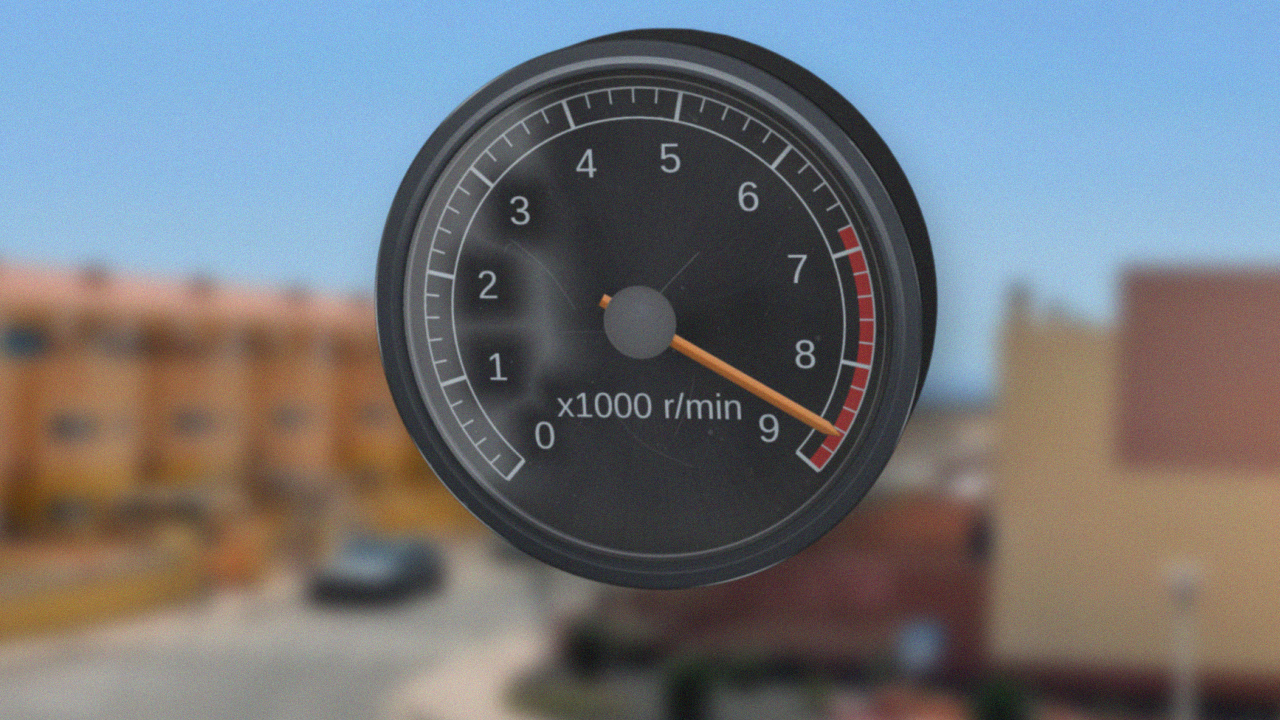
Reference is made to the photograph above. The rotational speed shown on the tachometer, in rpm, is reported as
8600 rpm
